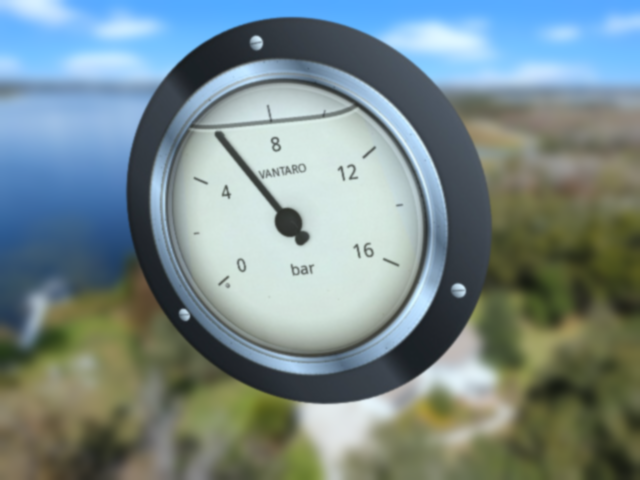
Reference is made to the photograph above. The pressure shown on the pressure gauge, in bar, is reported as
6 bar
